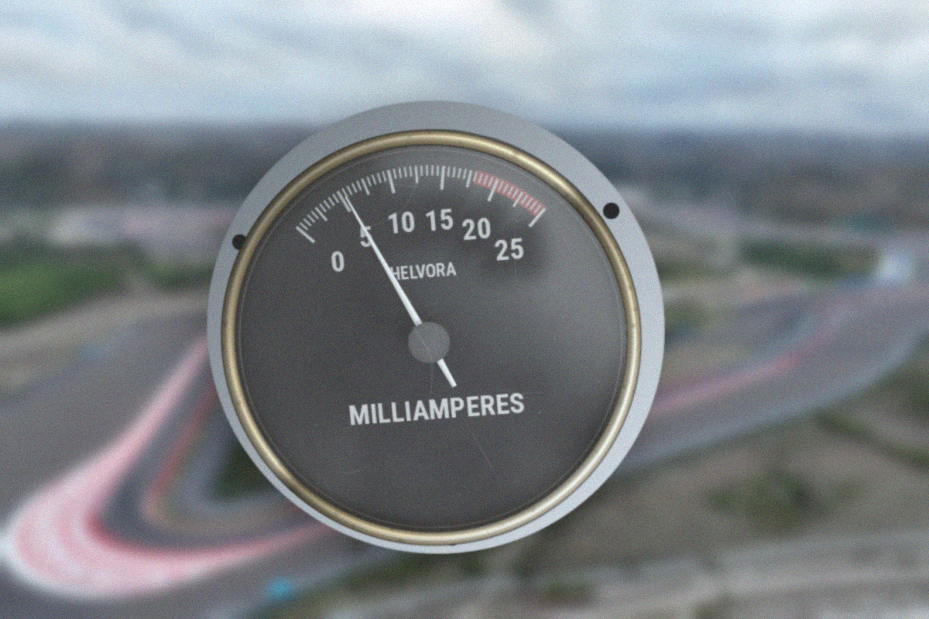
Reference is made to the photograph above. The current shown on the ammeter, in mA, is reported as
5.5 mA
